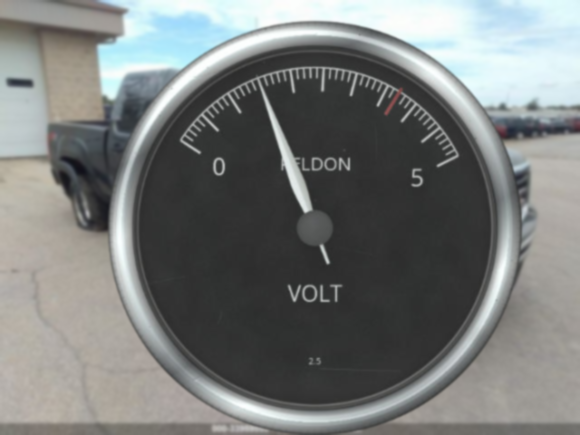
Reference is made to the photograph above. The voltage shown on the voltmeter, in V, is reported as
1.5 V
